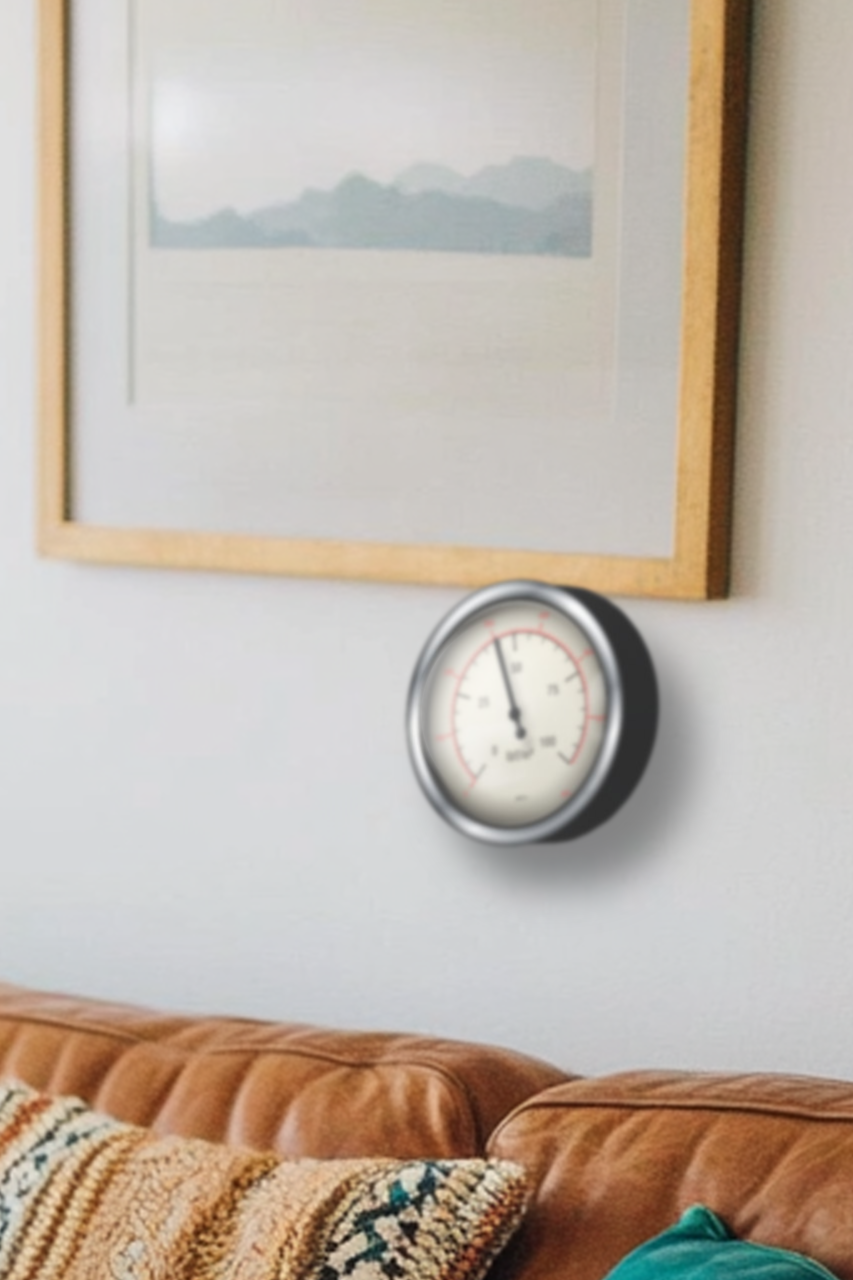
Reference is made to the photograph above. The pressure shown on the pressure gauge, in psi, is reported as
45 psi
